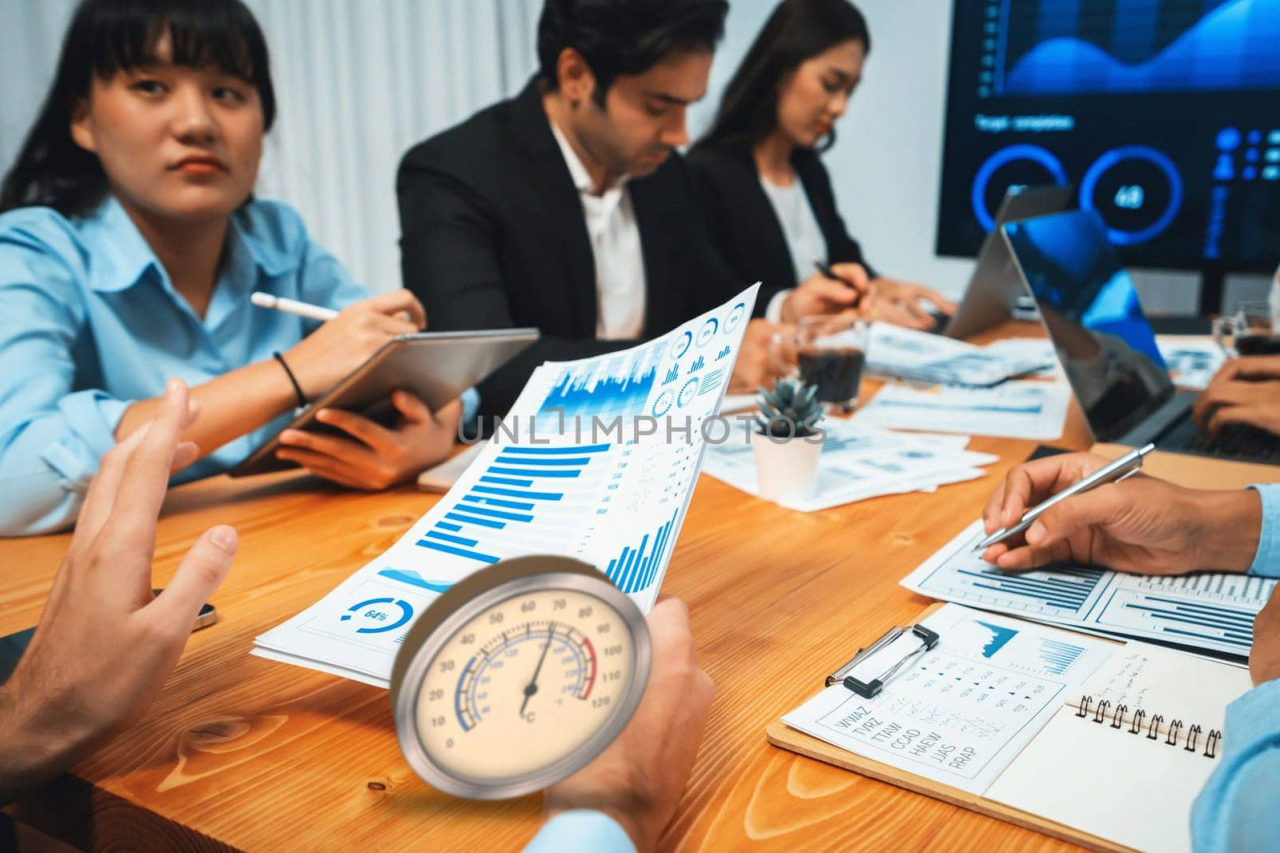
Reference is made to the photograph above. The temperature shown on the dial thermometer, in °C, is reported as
70 °C
